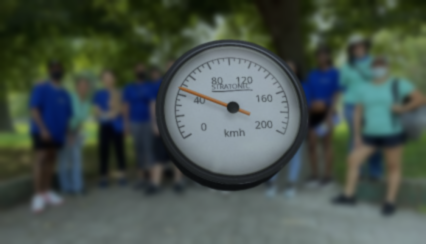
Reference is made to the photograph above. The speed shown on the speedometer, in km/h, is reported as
45 km/h
